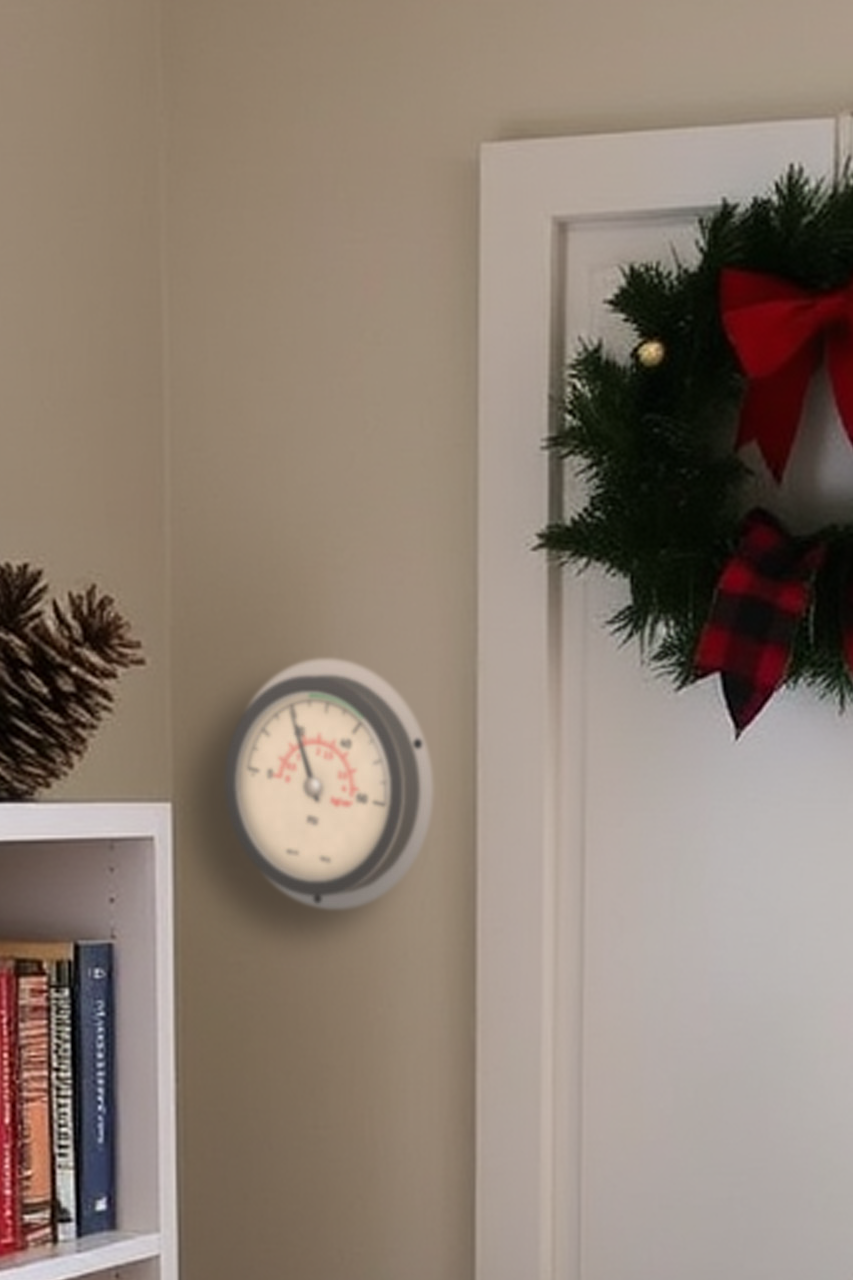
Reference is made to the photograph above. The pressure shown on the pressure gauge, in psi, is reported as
20 psi
